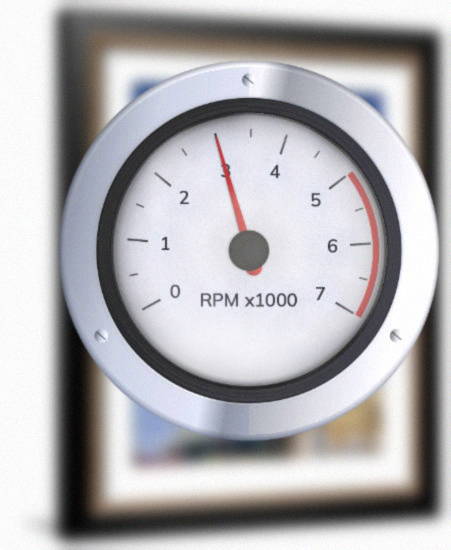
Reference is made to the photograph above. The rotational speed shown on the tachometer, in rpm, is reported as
3000 rpm
